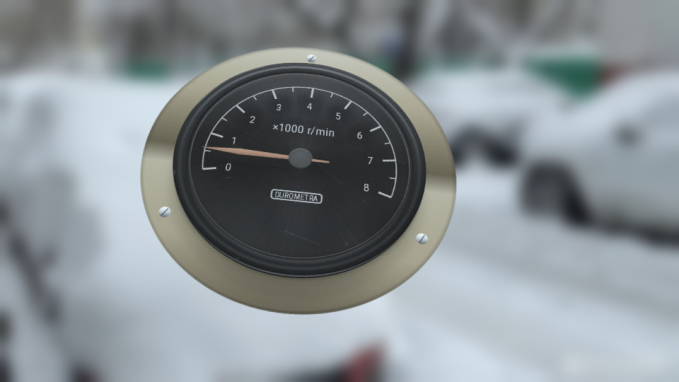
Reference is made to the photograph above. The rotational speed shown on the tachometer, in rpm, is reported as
500 rpm
